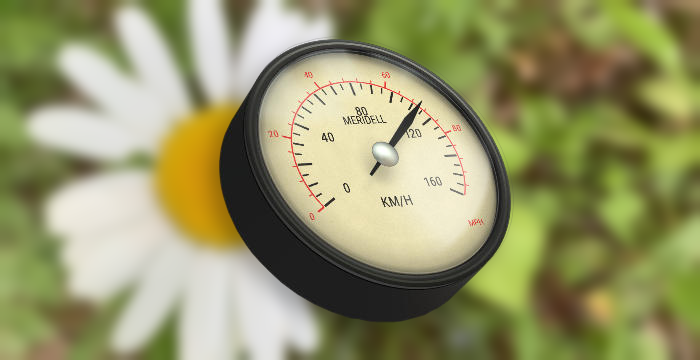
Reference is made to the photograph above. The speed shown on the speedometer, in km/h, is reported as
112.5 km/h
